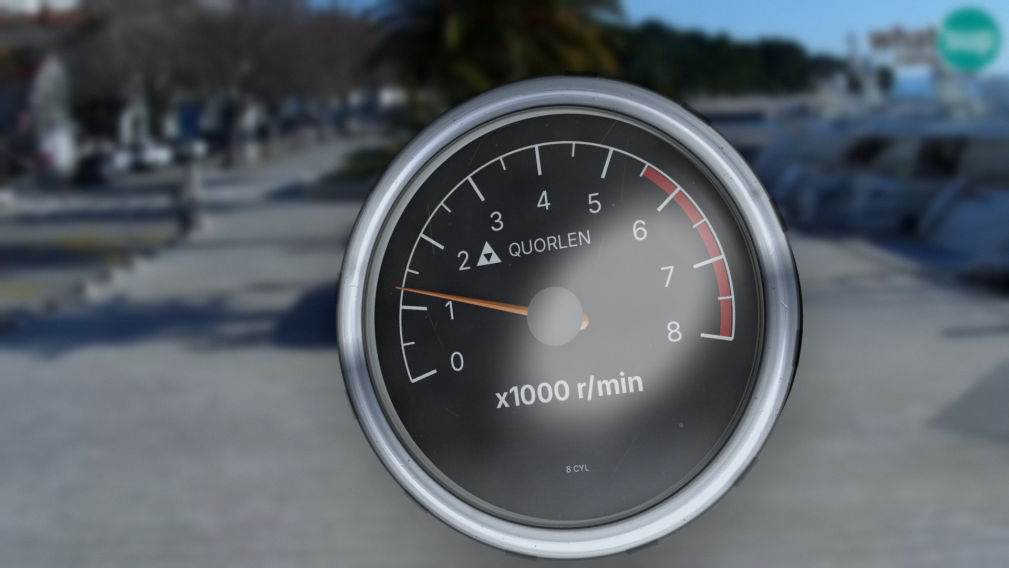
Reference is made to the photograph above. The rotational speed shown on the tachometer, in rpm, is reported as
1250 rpm
